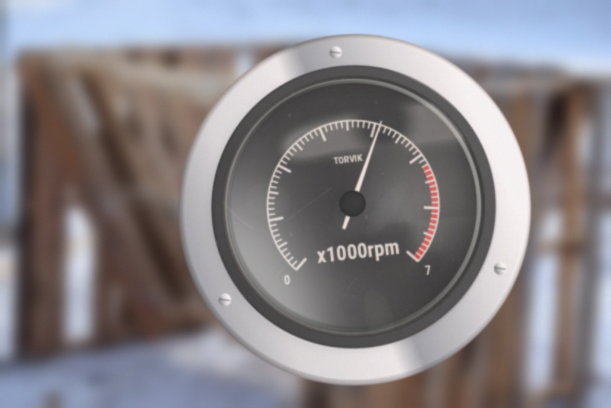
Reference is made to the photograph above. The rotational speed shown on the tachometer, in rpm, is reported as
4100 rpm
